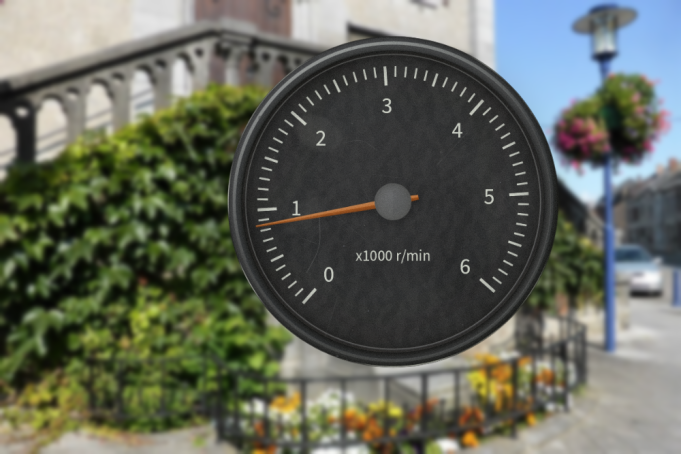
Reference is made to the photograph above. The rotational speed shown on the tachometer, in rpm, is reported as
850 rpm
